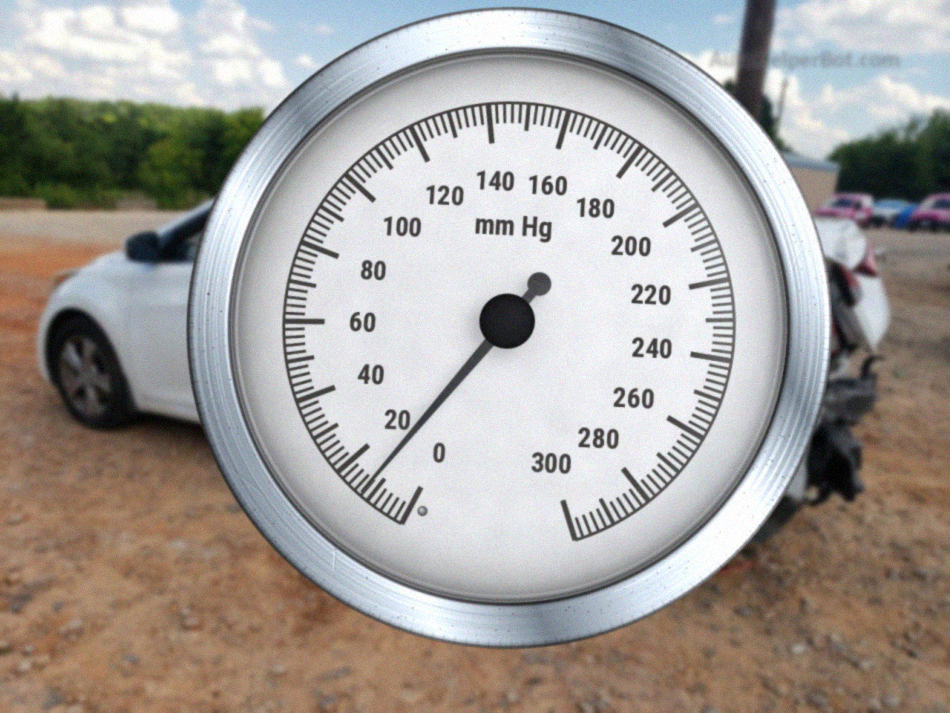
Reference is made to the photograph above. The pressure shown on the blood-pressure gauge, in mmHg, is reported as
12 mmHg
